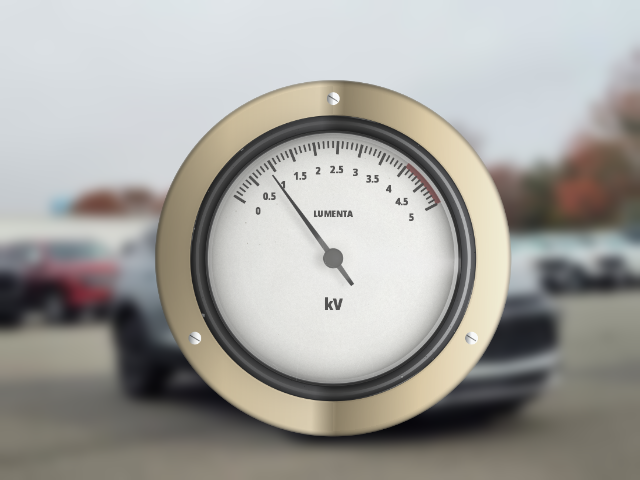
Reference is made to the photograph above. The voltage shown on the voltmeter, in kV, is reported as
0.9 kV
